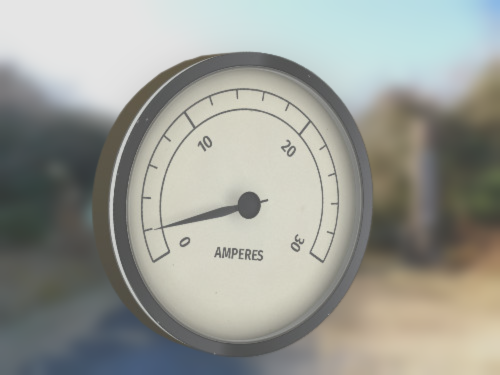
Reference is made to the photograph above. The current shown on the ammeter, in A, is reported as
2 A
